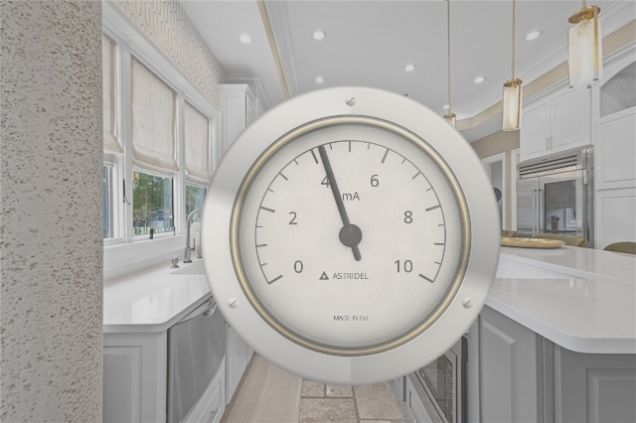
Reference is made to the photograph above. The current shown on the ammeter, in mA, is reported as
4.25 mA
